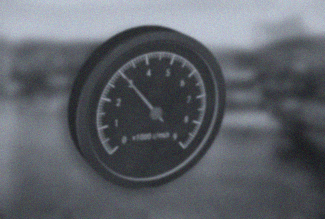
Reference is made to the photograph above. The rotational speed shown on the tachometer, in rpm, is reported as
3000 rpm
